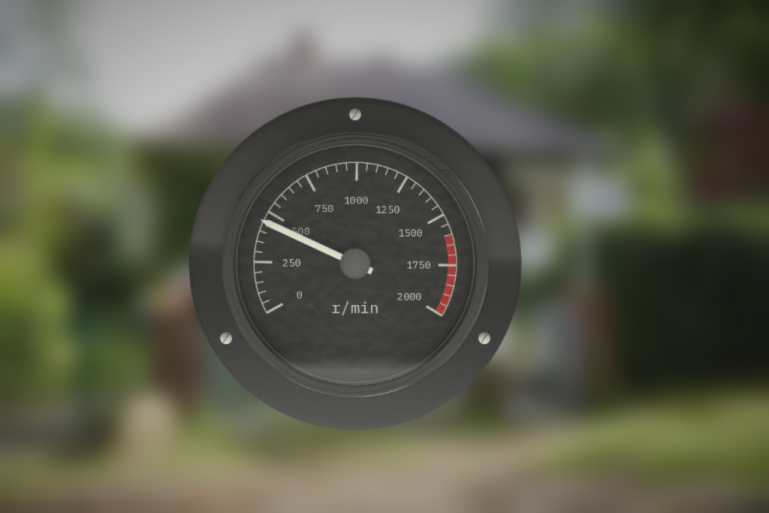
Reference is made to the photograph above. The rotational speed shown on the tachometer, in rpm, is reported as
450 rpm
